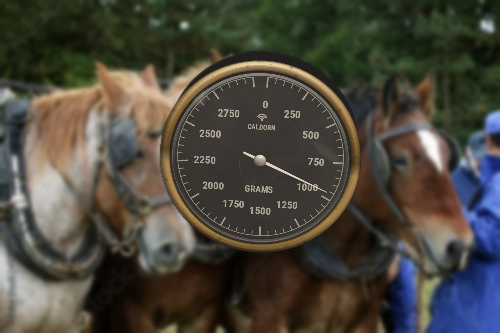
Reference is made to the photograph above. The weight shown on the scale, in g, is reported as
950 g
